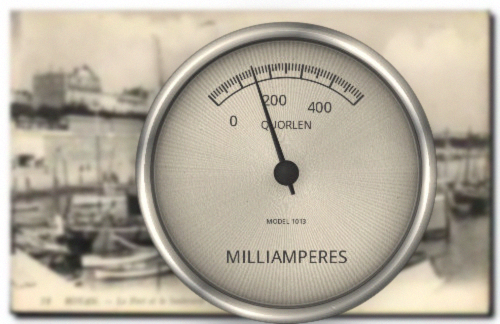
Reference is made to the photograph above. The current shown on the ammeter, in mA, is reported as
150 mA
